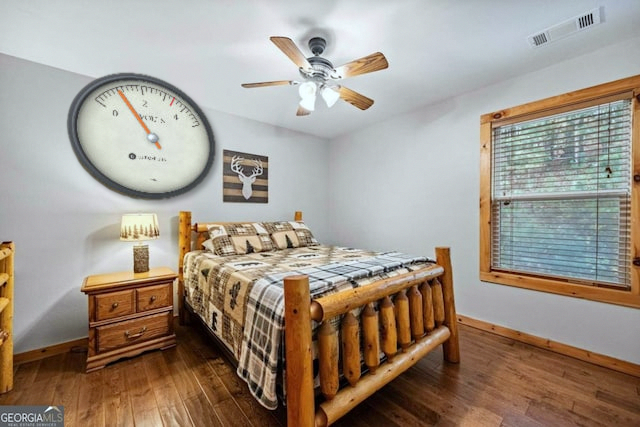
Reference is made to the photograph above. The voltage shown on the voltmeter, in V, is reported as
1 V
